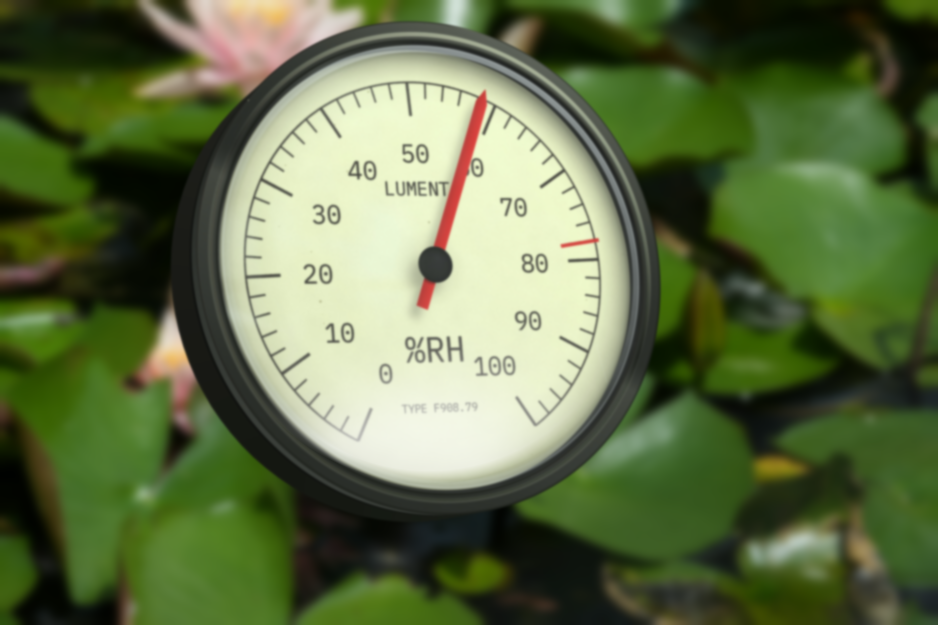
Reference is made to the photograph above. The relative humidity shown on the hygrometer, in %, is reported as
58 %
